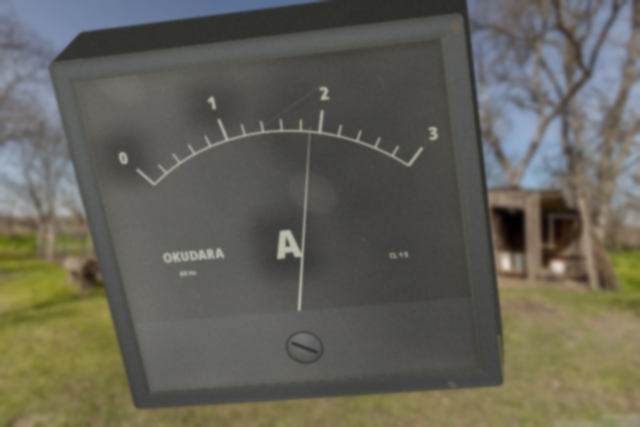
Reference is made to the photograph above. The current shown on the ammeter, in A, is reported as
1.9 A
